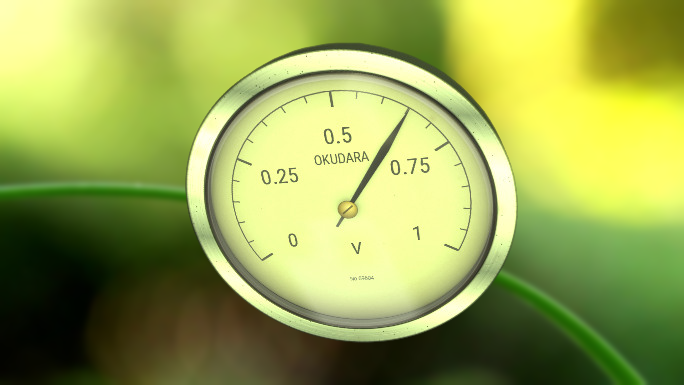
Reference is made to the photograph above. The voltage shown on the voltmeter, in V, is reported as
0.65 V
